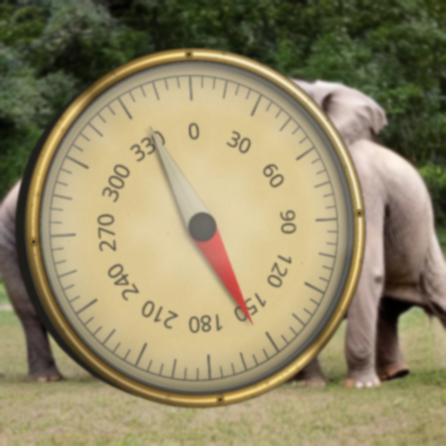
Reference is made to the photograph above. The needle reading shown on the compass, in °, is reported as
155 °
